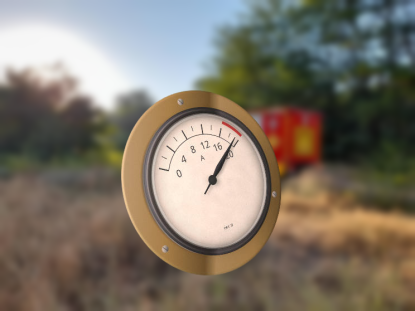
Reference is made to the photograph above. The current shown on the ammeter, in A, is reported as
19 A
